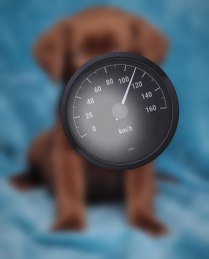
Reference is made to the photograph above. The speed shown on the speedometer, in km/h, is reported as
110 km/h
